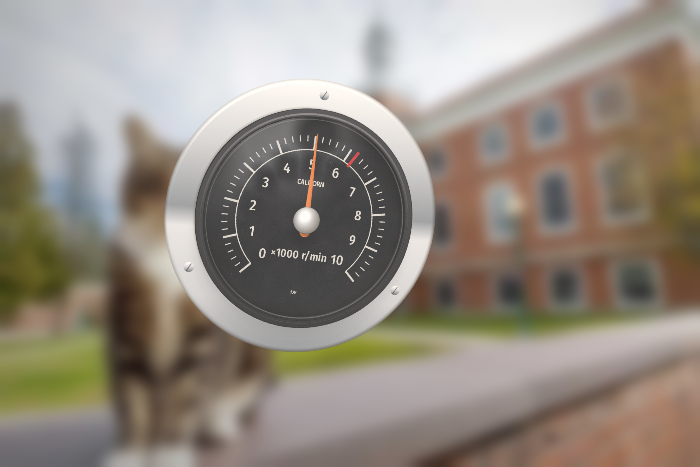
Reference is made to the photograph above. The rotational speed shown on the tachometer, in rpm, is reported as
5000 rpm
